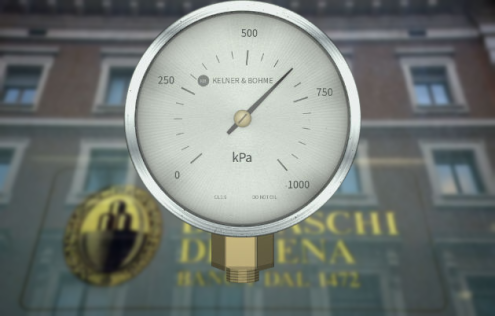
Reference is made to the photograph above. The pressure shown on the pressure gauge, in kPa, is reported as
650 kPa
